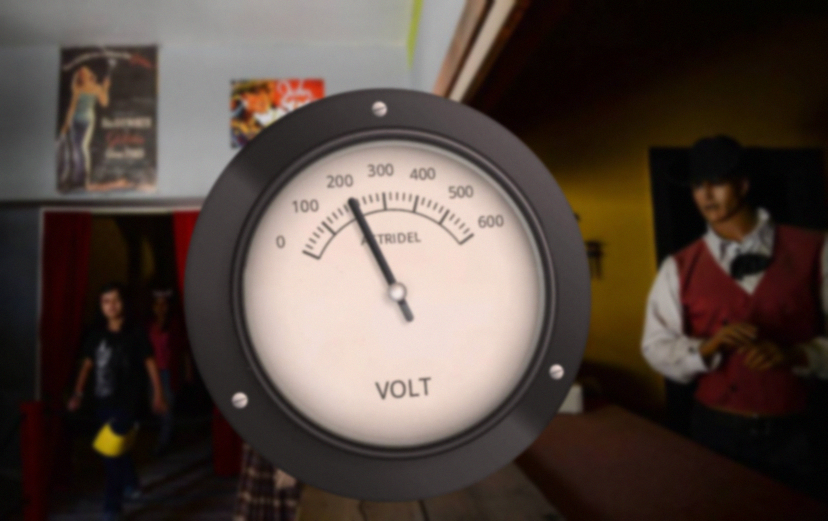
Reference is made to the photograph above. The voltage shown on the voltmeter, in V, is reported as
200 V
